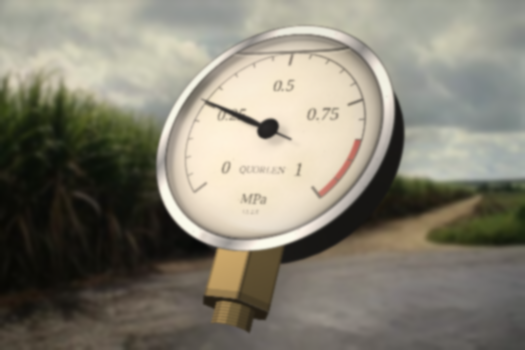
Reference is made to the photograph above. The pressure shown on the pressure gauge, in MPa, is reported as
0.25 MPa
